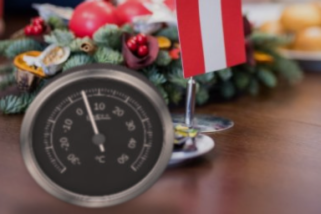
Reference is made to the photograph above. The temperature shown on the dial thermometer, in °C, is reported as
5 °C
